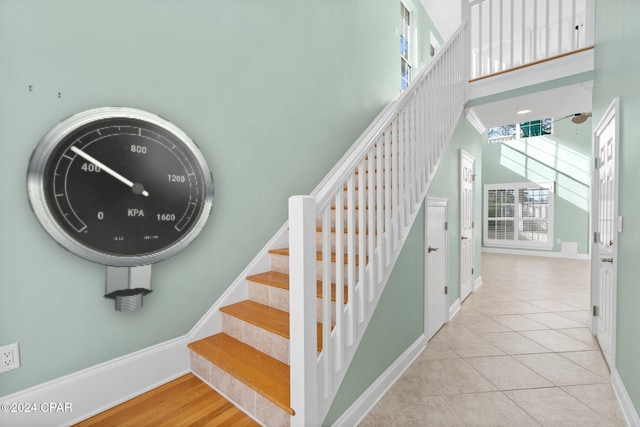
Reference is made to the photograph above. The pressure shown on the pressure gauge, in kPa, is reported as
450 kPa
